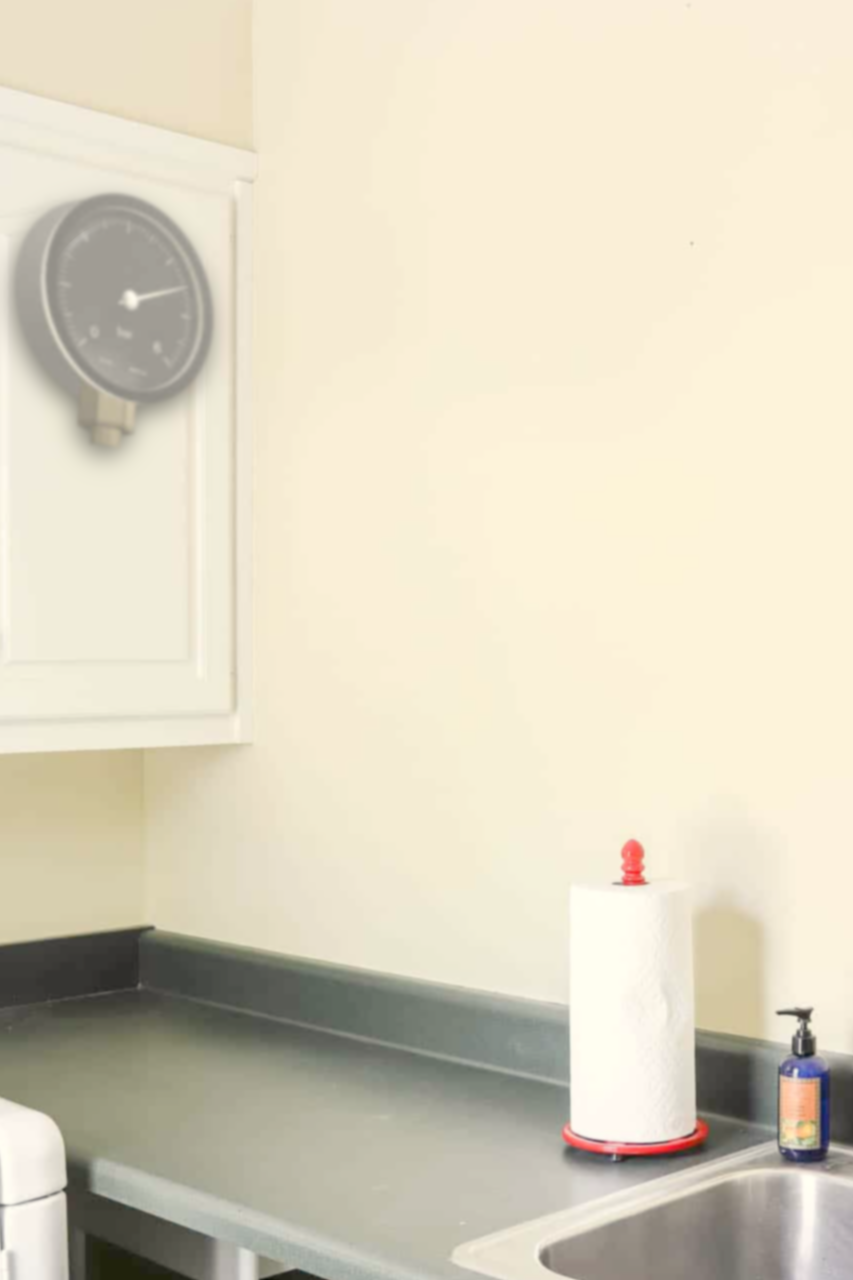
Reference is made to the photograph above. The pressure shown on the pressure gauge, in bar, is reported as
4.5 bar
